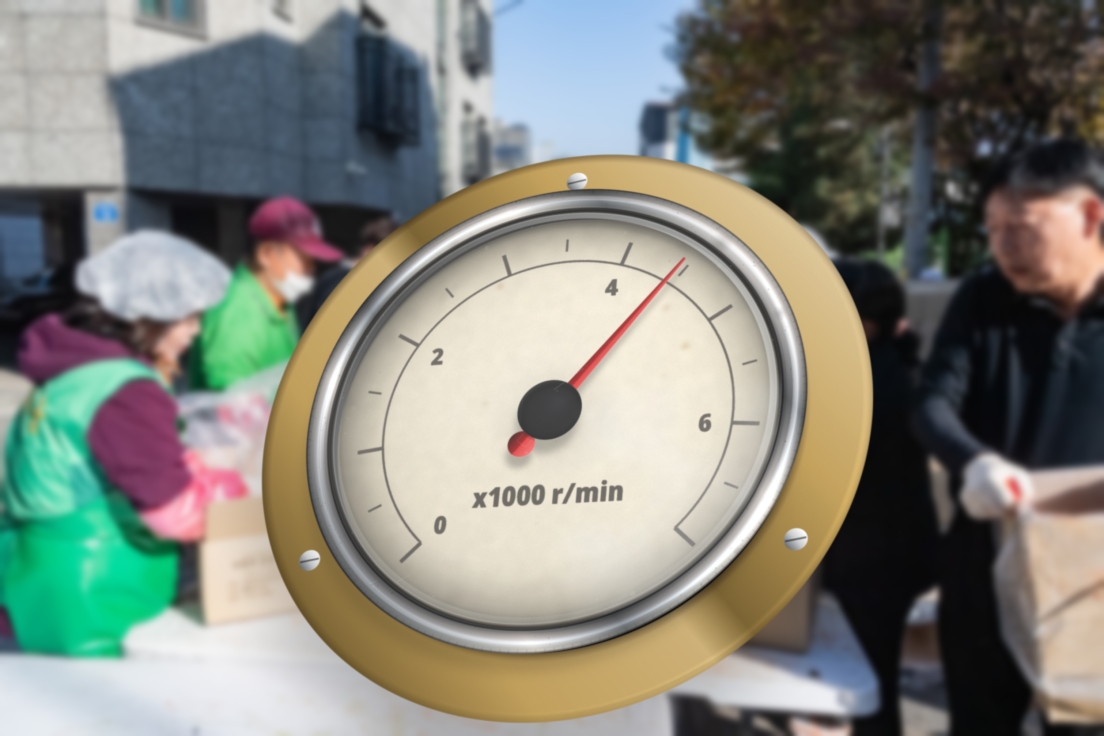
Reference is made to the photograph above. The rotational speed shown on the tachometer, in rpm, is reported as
4500 rpm
